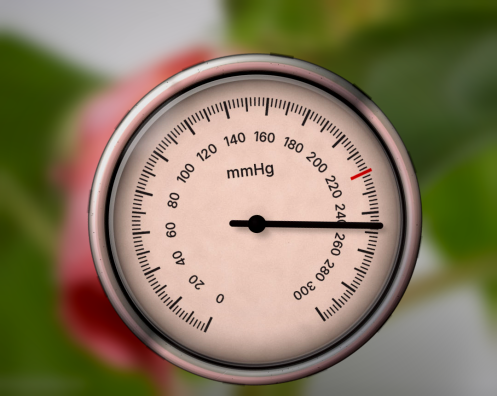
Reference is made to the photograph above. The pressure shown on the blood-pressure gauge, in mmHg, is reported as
246 mmHg
